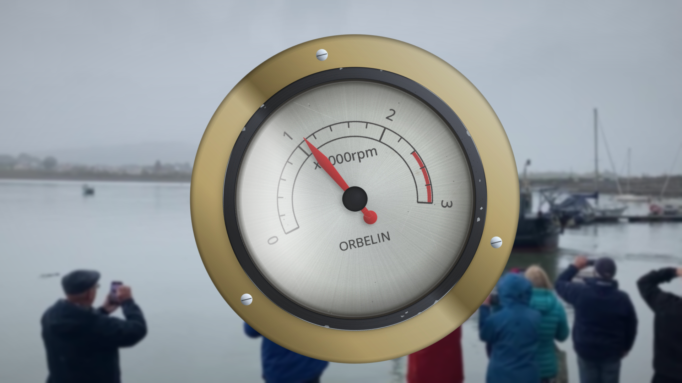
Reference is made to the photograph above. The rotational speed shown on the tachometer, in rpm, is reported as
1100 rpm
